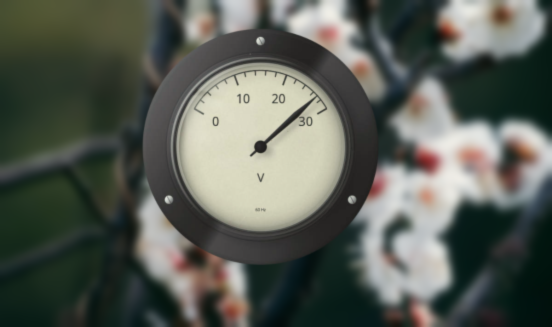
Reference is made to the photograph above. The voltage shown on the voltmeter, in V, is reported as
27 V
